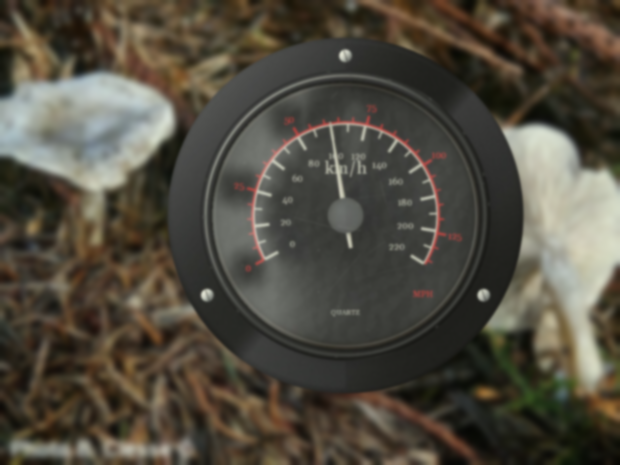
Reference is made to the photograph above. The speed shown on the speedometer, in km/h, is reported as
100 km/h
